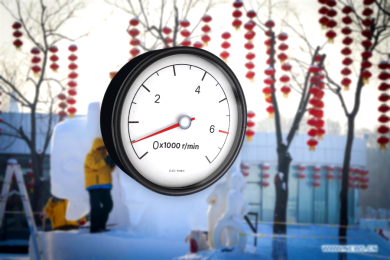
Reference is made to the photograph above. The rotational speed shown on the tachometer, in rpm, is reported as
500 rpm
